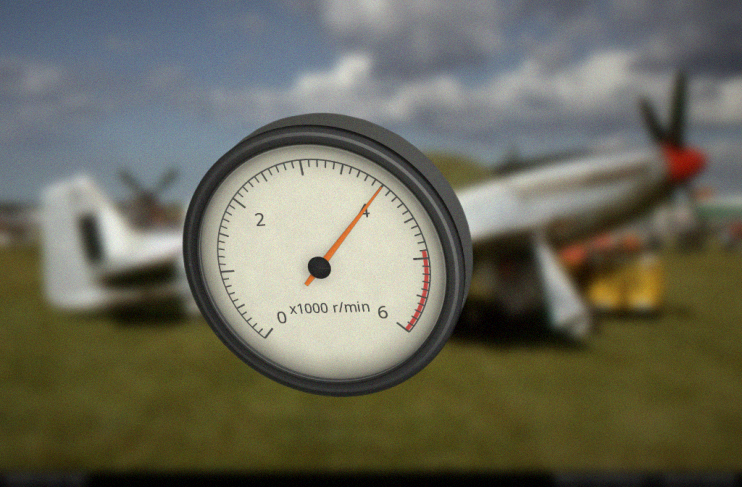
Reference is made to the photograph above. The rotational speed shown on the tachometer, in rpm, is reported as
4000 rpm
